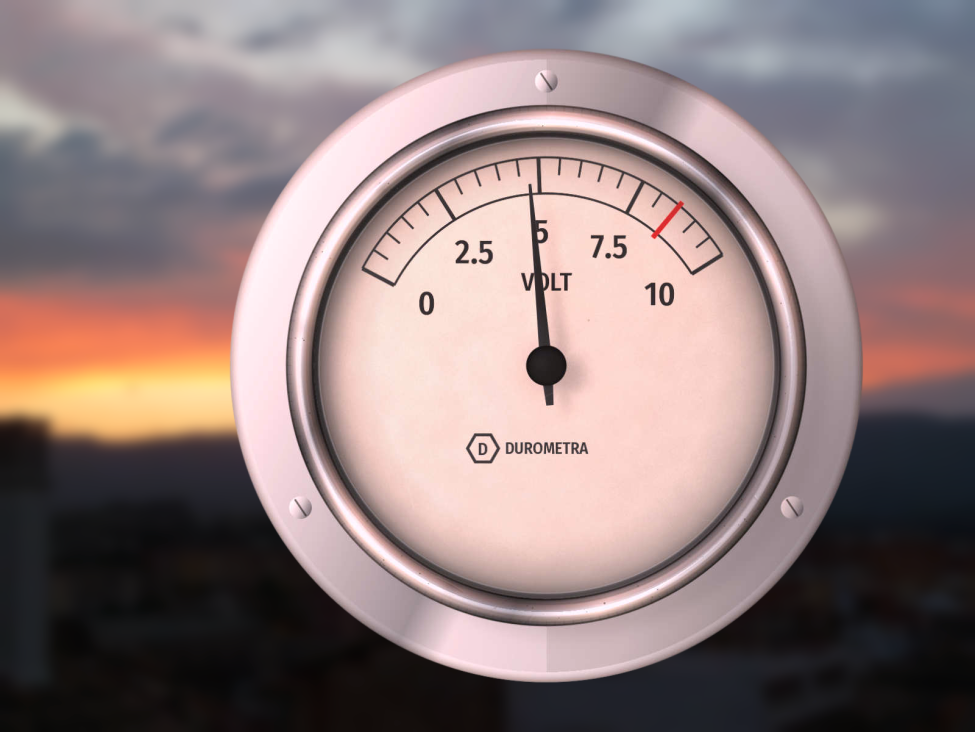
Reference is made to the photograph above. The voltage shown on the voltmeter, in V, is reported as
4.75 V
